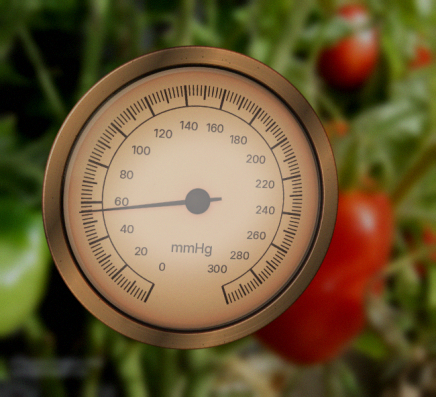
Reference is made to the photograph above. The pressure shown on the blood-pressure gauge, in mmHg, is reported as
56 mmHg
